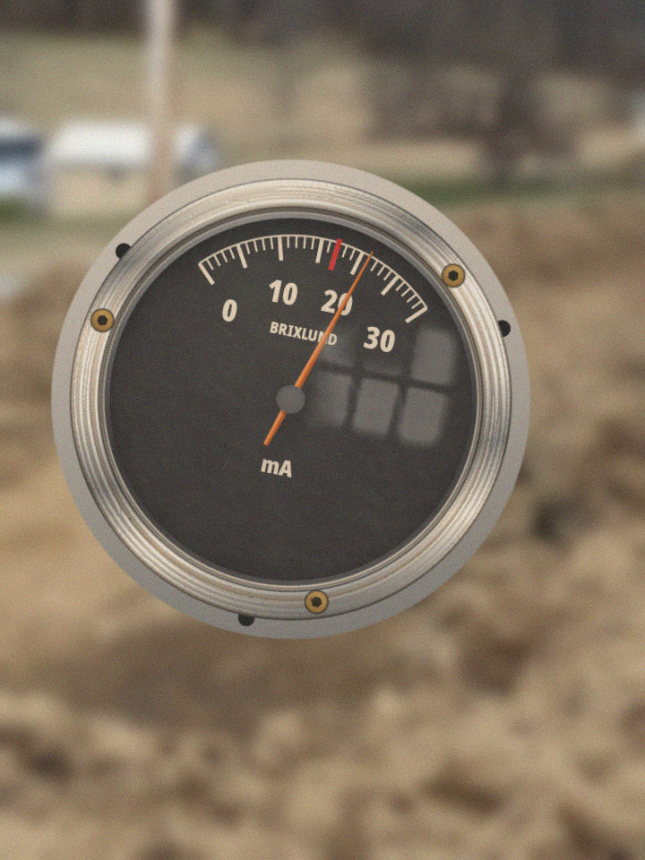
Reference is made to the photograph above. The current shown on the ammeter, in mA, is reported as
21 mA
